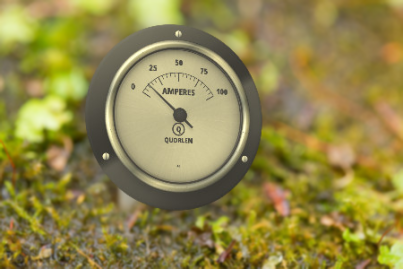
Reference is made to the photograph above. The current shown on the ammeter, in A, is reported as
10 A
